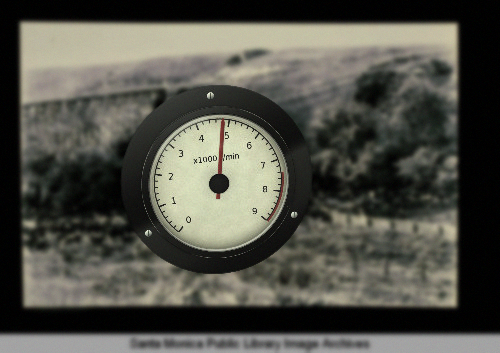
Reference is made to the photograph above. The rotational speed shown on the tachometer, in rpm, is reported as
4800 rpm
